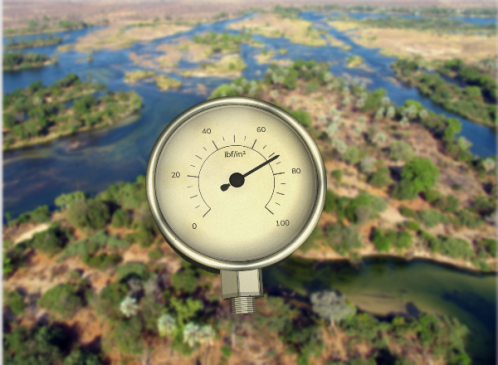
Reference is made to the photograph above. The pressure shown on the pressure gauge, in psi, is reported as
72.5 psi
